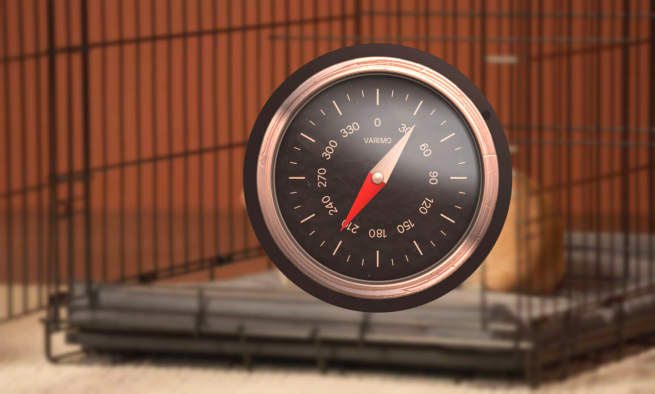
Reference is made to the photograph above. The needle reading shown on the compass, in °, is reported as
215 °
